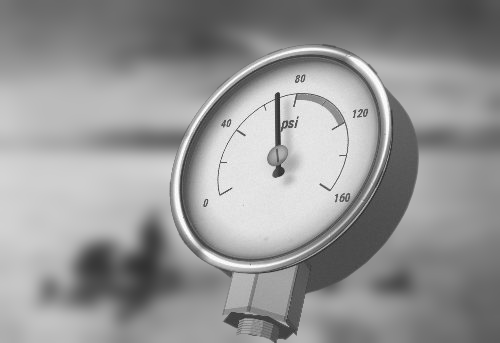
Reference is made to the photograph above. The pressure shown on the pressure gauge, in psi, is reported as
70 psi
